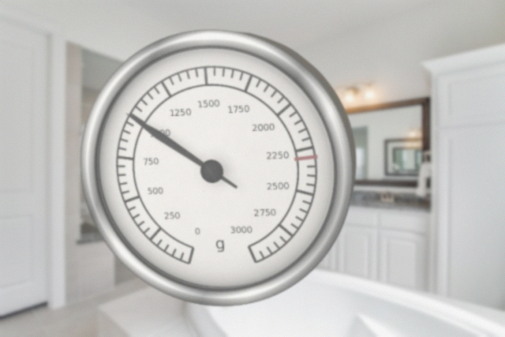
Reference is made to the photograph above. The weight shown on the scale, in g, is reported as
1000 g
